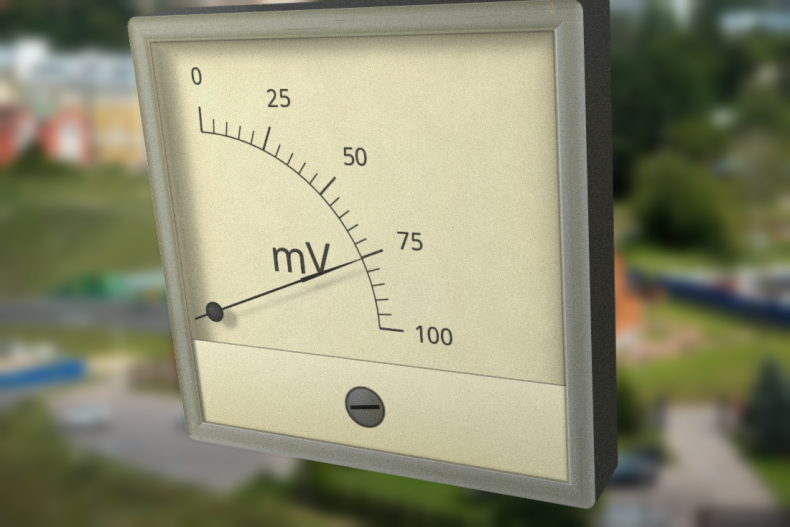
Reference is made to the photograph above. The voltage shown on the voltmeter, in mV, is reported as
75 mV
